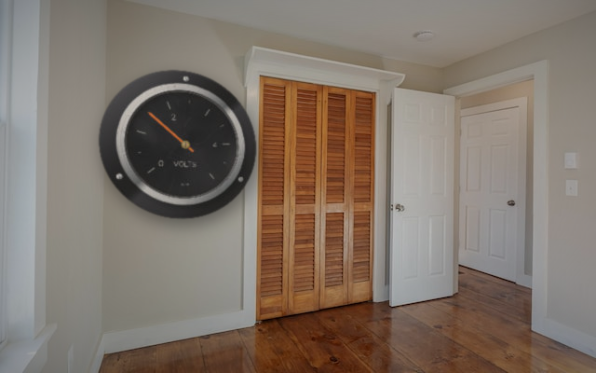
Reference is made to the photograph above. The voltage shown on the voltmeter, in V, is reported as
1.5 V
